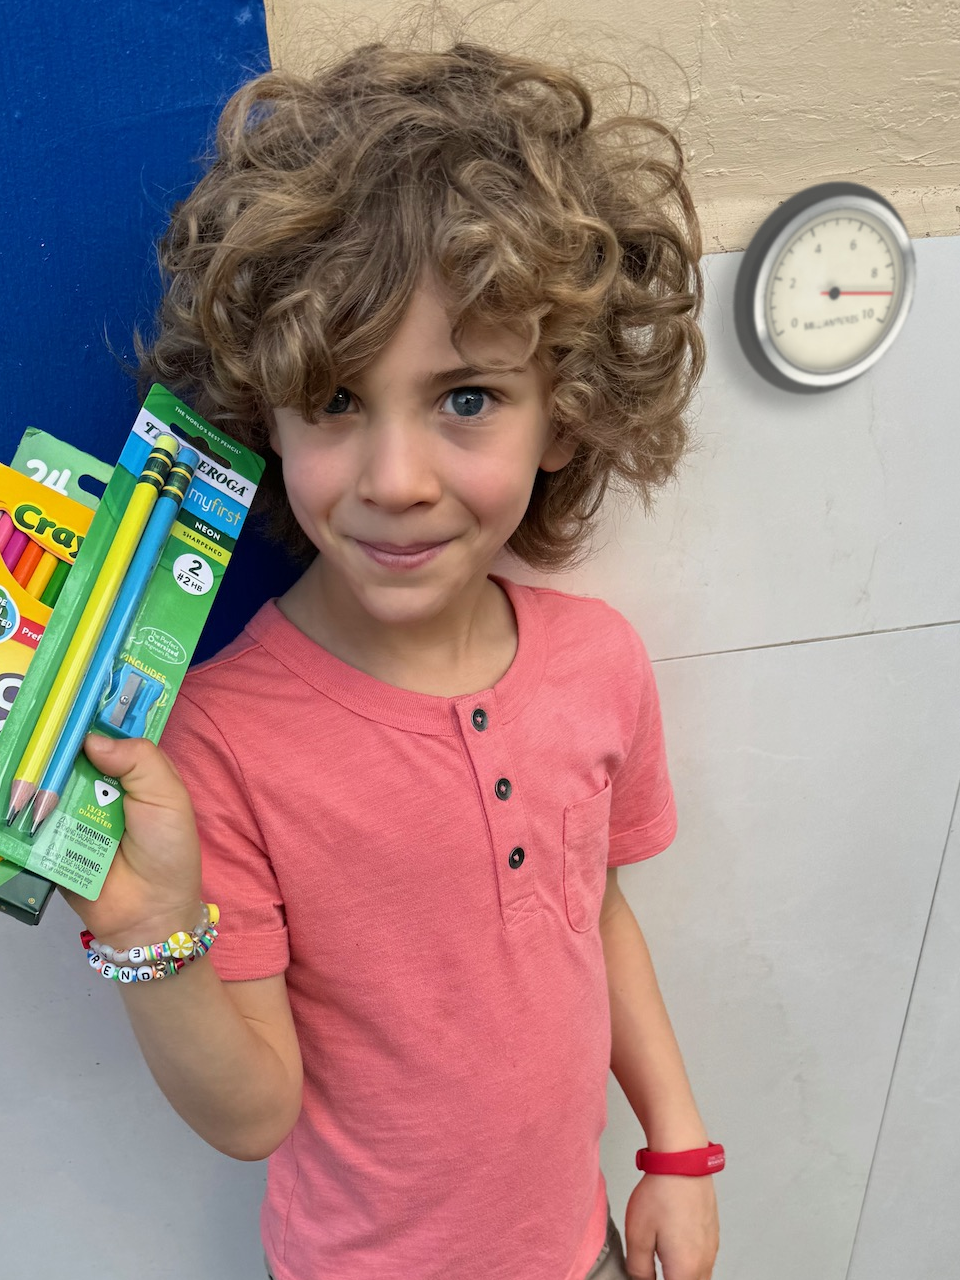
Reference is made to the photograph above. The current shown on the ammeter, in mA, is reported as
9 mA
